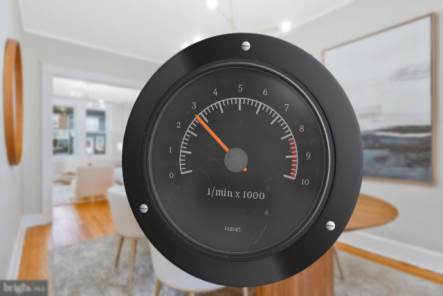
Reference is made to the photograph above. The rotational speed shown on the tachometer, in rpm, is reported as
2800 rpm
